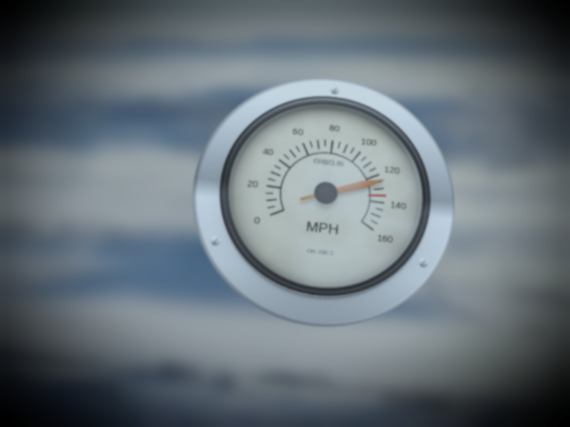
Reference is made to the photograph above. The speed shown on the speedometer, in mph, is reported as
125 mph
